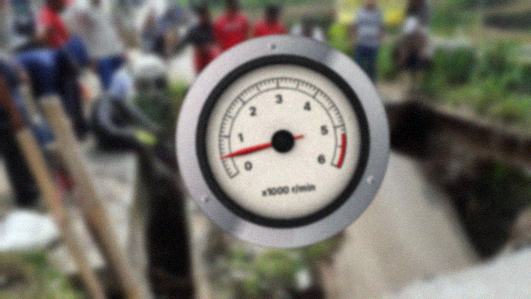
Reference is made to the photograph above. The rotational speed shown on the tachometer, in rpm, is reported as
500 rpm
